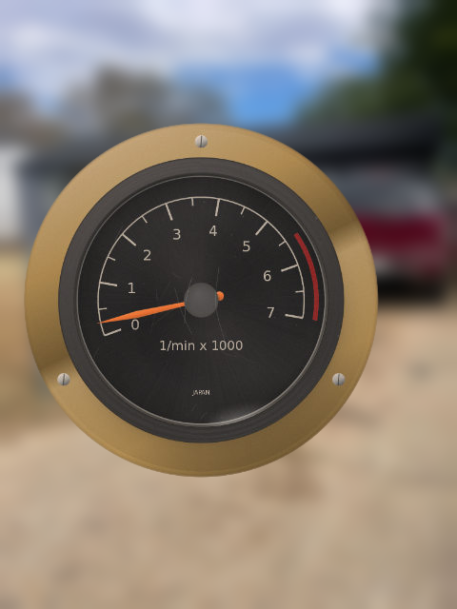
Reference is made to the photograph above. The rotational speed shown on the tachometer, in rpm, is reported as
250 rpm
